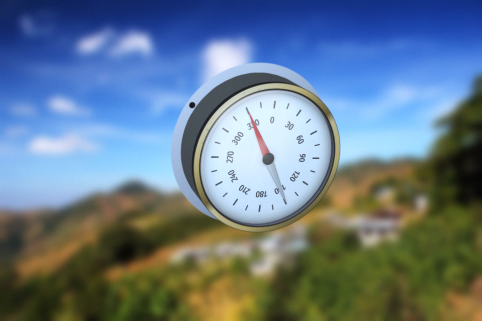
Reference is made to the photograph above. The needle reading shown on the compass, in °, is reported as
330 °
